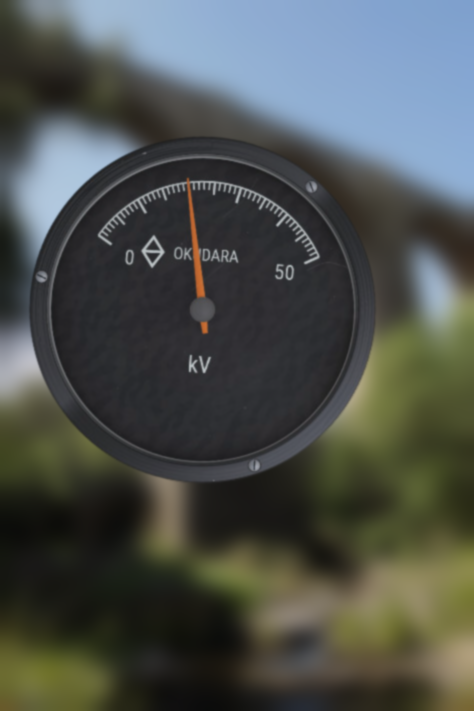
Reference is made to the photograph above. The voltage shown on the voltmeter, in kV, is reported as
20 kV
